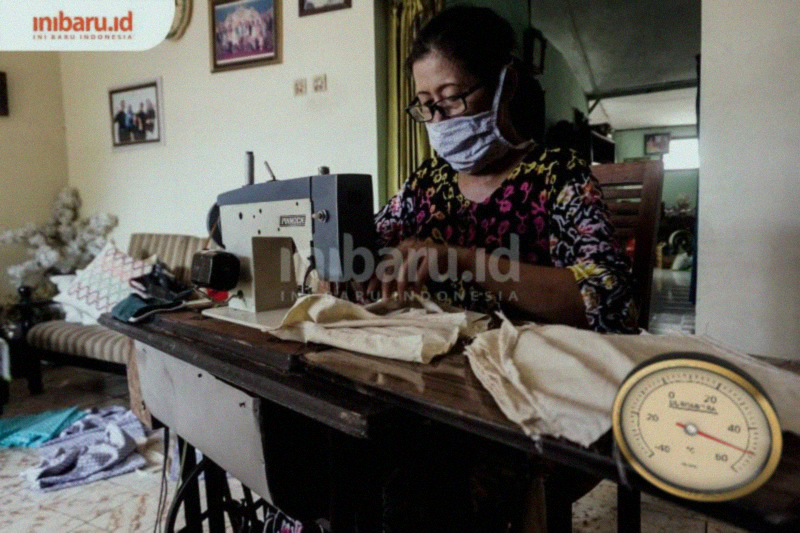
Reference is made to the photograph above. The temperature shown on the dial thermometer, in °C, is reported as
50 °C
